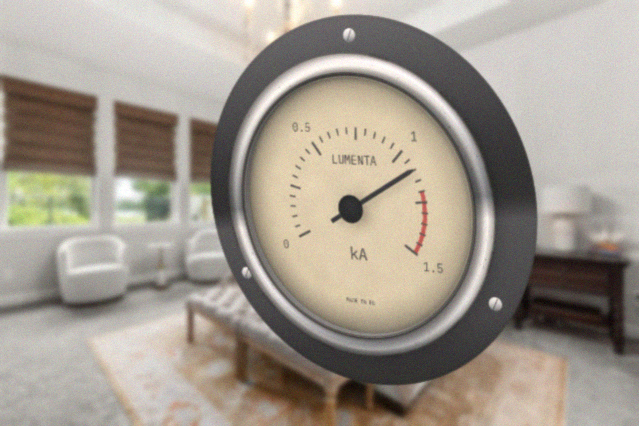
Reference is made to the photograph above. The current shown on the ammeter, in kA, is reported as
1.1 kA
